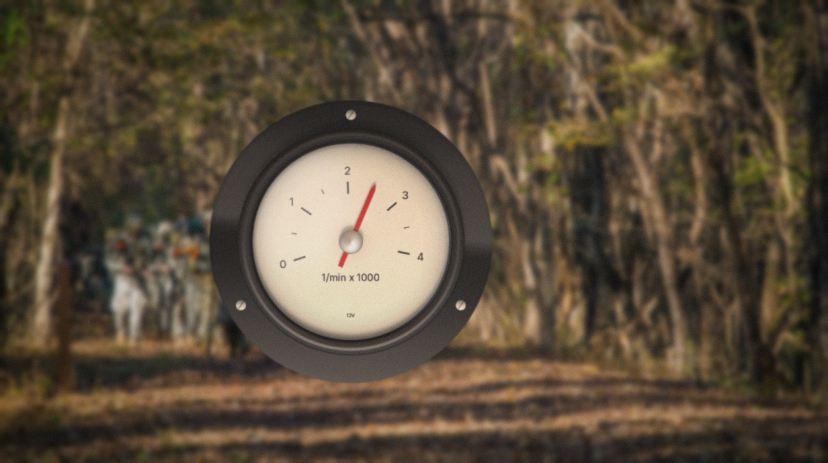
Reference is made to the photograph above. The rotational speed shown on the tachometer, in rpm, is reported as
2500 rpm
